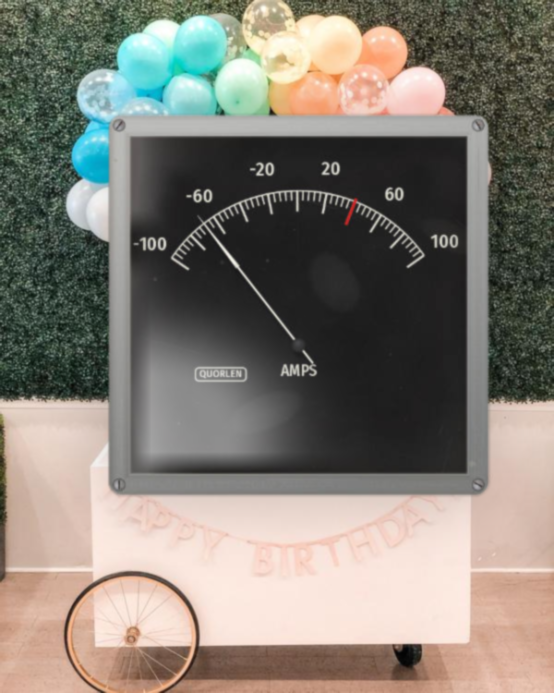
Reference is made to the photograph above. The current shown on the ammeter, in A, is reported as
-68 A
